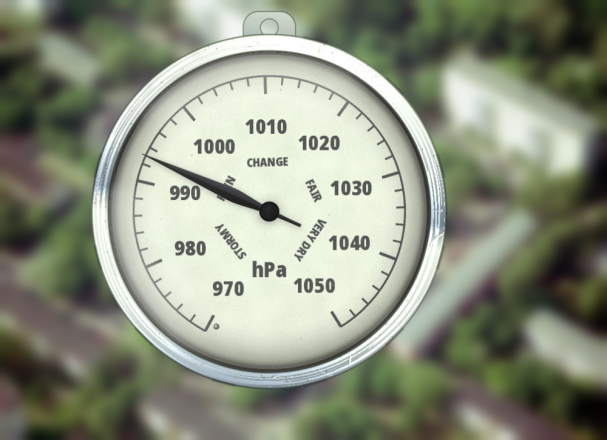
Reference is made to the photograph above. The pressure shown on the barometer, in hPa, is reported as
993 hPa
